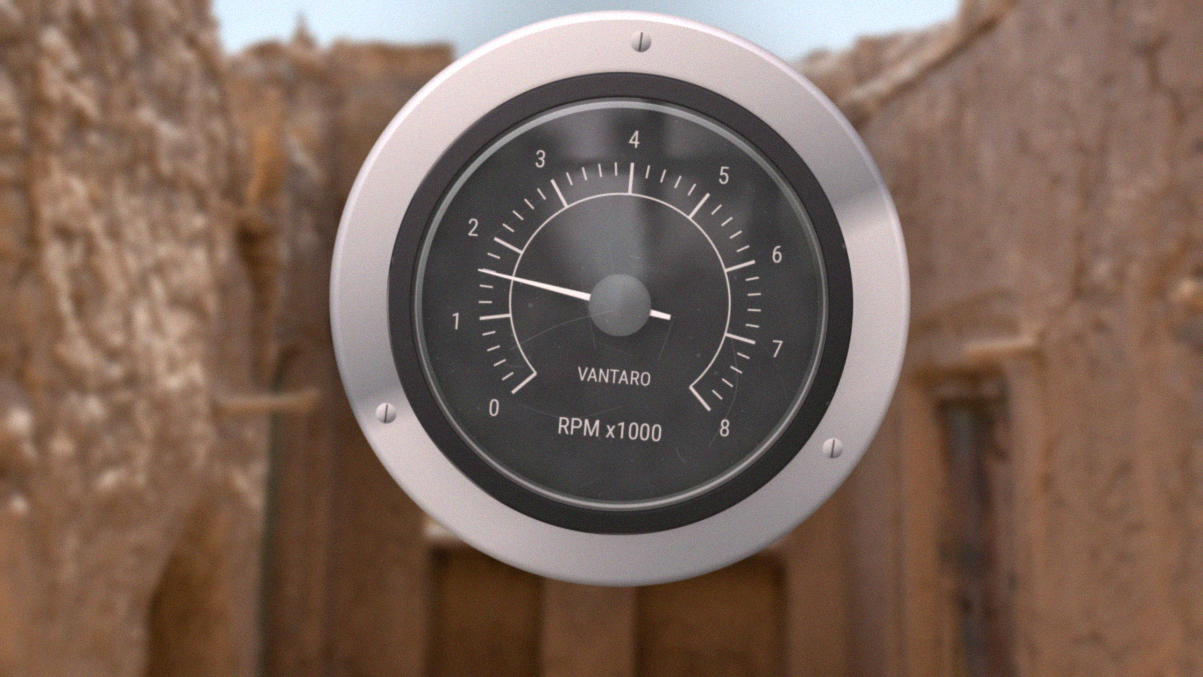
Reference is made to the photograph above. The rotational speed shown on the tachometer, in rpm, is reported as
1600 rpm
